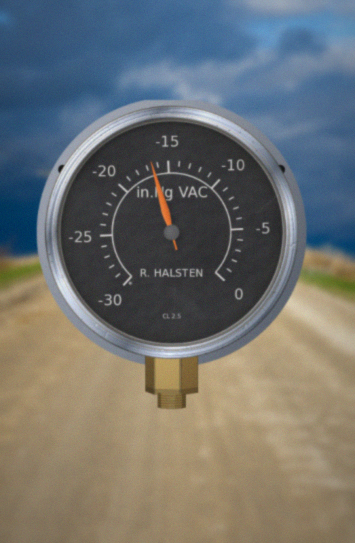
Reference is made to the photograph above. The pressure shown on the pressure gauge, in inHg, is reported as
-16.5 inHg
